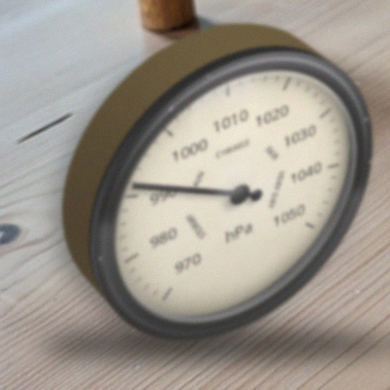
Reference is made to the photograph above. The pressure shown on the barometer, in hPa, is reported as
992 hPa
